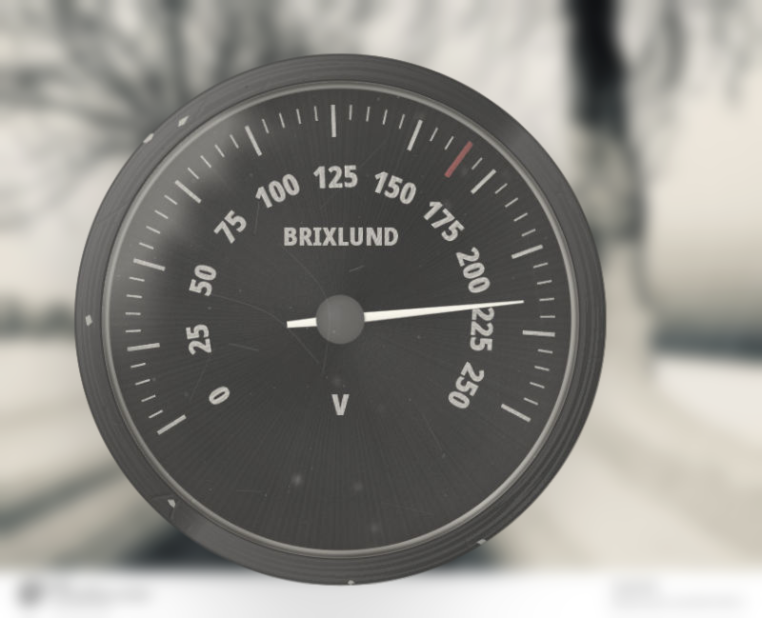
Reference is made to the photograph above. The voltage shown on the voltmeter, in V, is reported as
215 V
